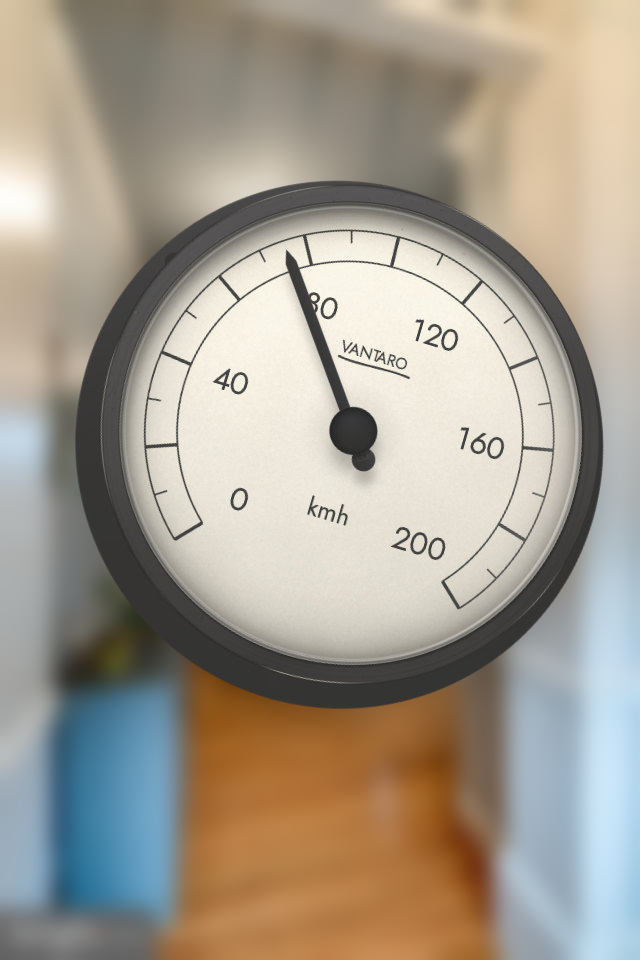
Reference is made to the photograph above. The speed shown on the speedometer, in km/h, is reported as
75 km/h
